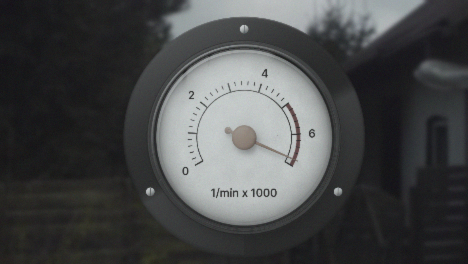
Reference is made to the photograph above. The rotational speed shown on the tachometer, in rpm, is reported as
6800 rpm
